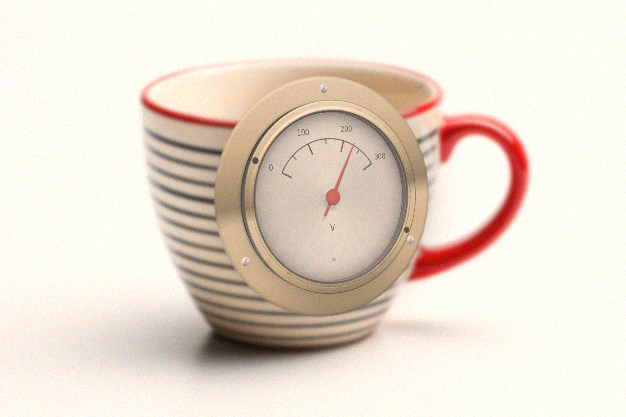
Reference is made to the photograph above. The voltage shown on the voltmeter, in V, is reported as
225 V
